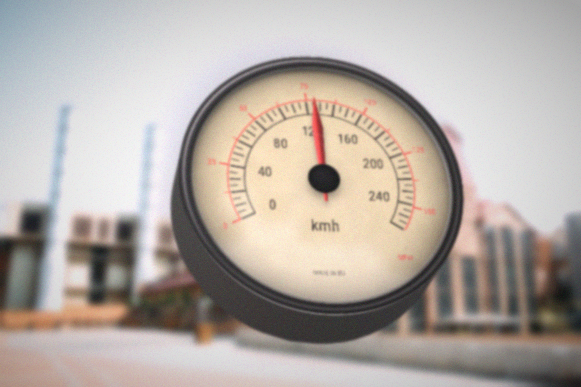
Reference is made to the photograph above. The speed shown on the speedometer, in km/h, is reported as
125 km/h
